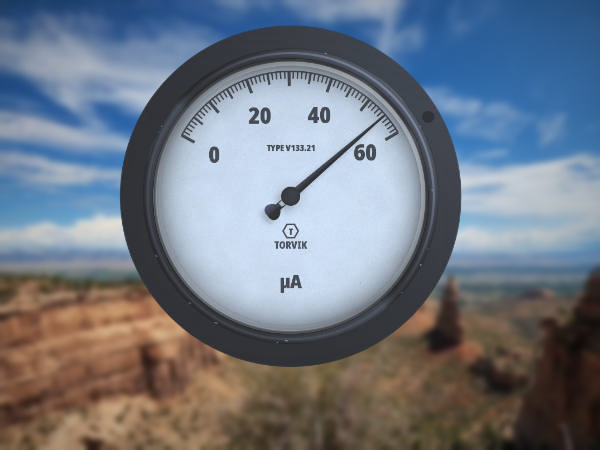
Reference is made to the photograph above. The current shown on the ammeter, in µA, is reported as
55 µA
